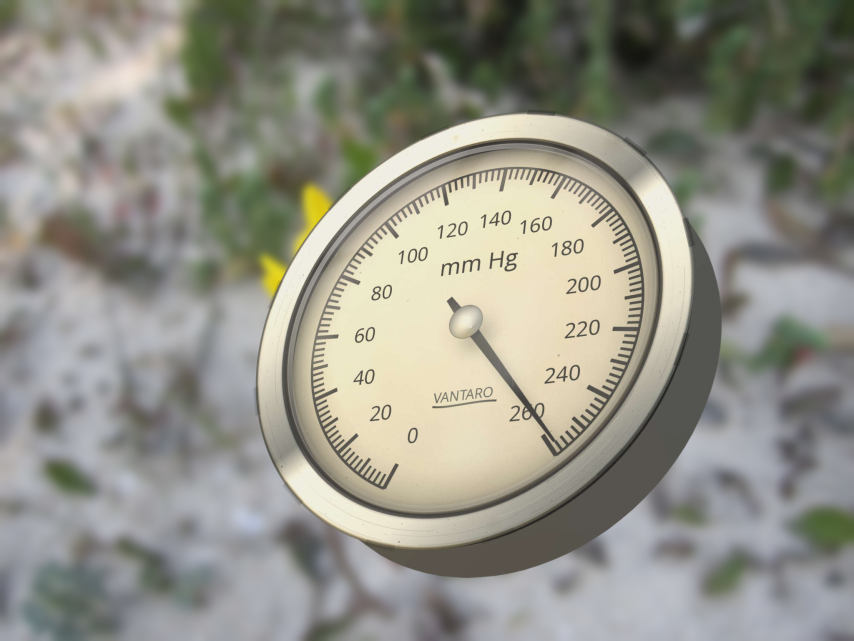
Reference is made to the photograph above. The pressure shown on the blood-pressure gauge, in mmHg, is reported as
258 mmHg
